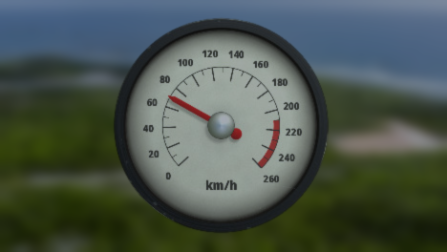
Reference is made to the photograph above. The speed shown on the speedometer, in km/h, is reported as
70 km/h
